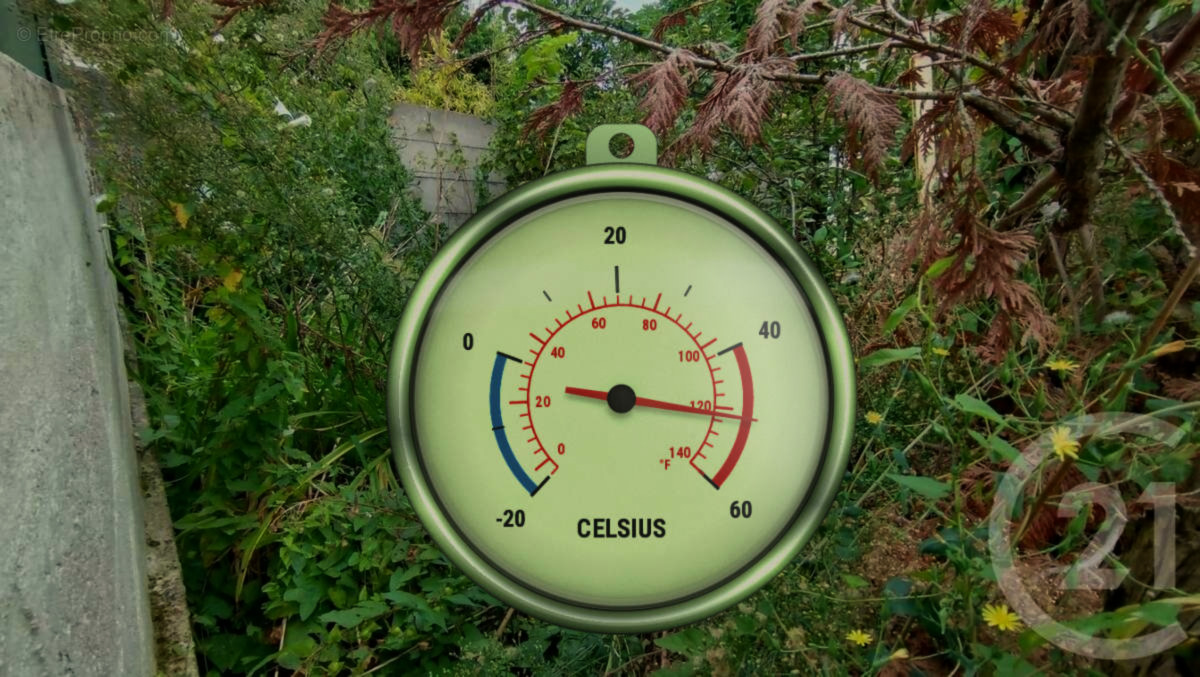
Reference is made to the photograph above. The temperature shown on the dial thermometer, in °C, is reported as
50 °C
